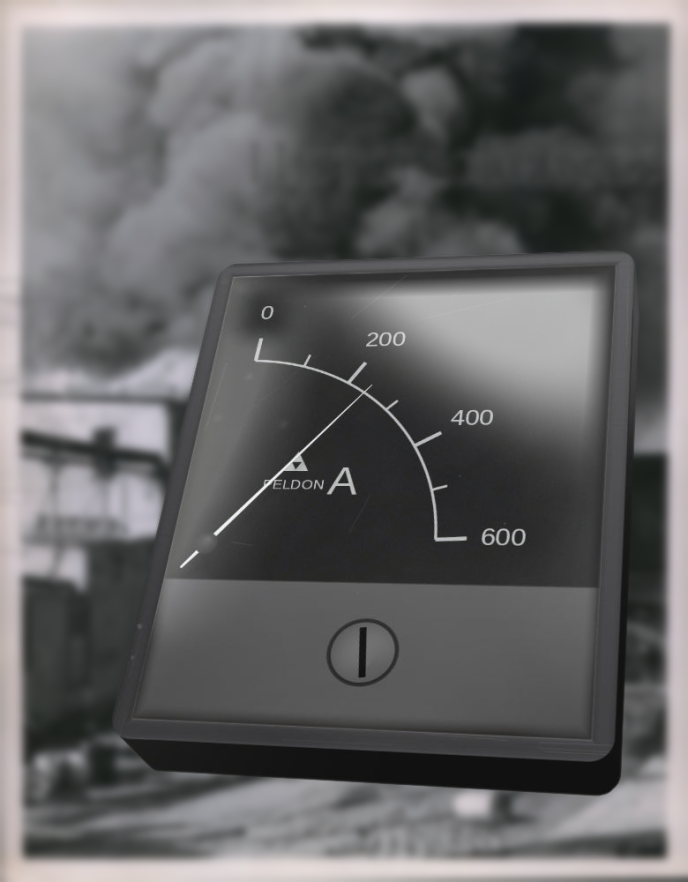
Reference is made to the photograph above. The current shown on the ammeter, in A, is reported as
250 A
